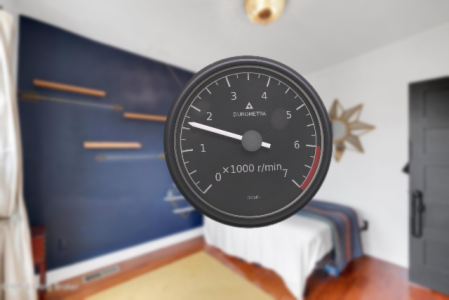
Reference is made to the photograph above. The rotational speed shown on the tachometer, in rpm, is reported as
1625 rpm
